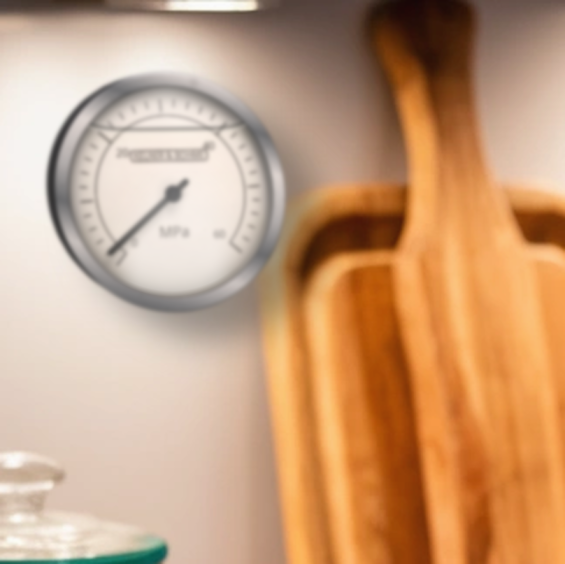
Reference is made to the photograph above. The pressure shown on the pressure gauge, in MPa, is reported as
2 MPa
